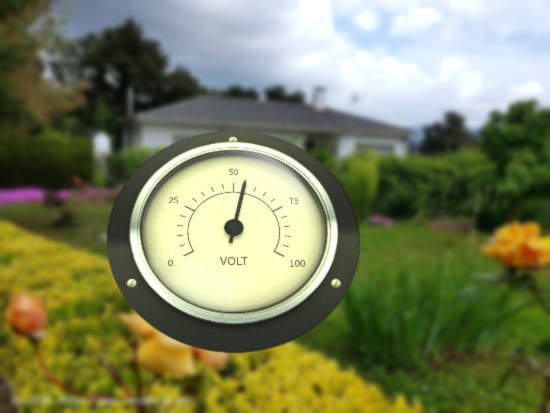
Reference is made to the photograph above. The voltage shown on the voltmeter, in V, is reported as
55 V
